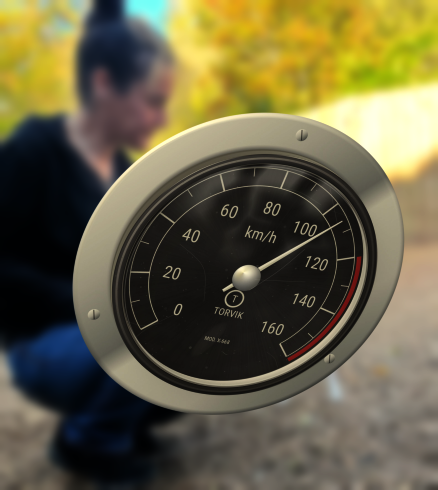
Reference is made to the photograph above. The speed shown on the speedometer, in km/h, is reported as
105 km/h
